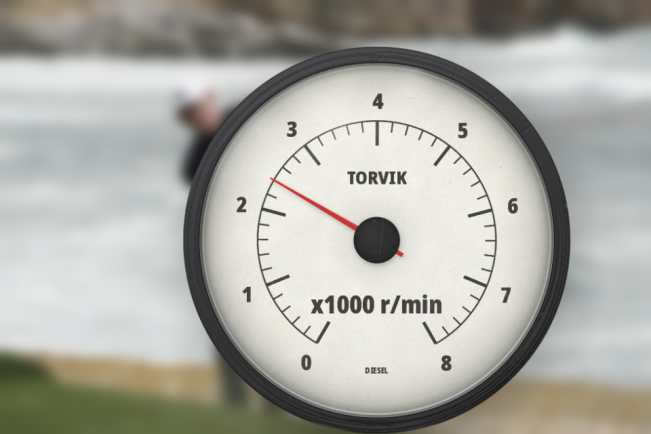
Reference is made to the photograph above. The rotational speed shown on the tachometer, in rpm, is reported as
2400 rpm
